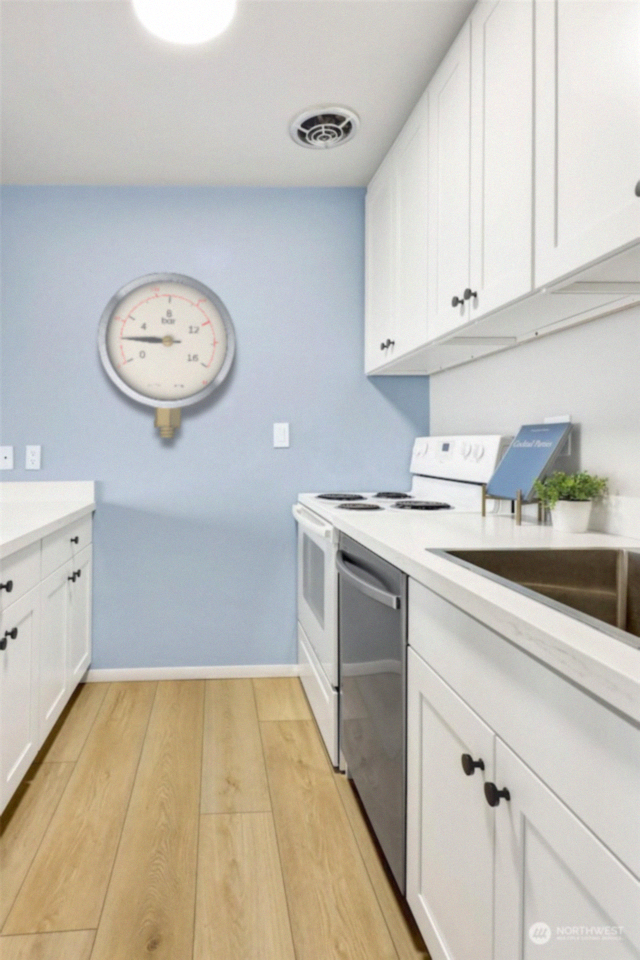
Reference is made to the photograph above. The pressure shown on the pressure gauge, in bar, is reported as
2 bar
